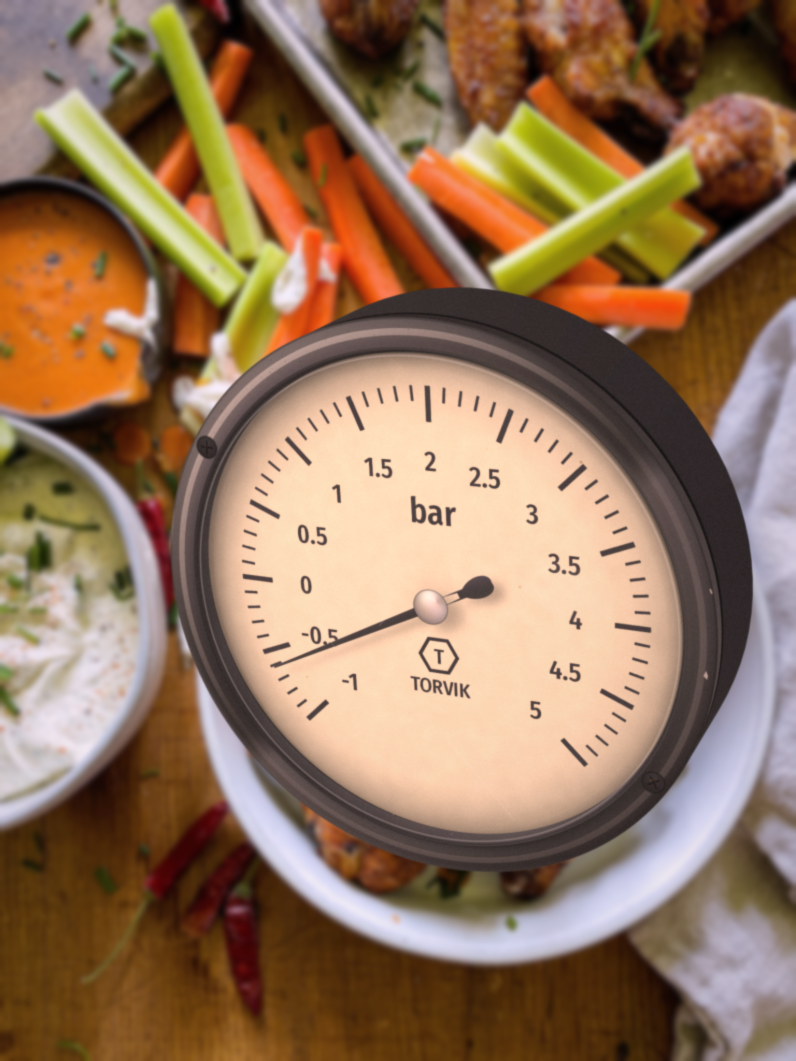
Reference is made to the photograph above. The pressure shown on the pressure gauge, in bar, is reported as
-0.6 bar
